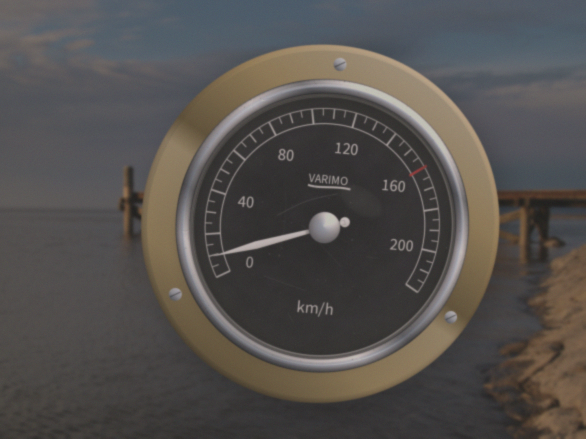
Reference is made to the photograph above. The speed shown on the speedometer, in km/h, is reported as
10 km/h
